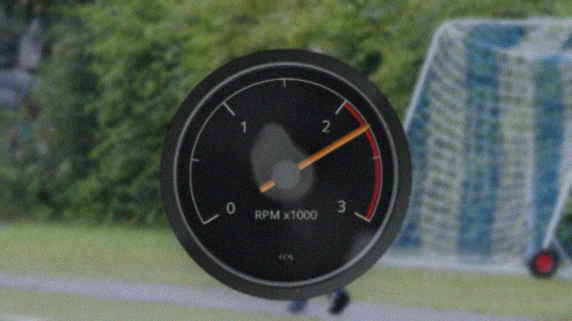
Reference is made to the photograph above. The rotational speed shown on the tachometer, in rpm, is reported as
2250 rpm
